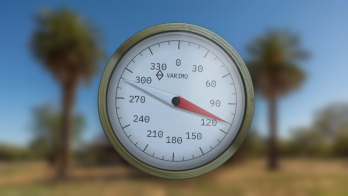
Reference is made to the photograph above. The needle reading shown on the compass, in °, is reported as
110 °
